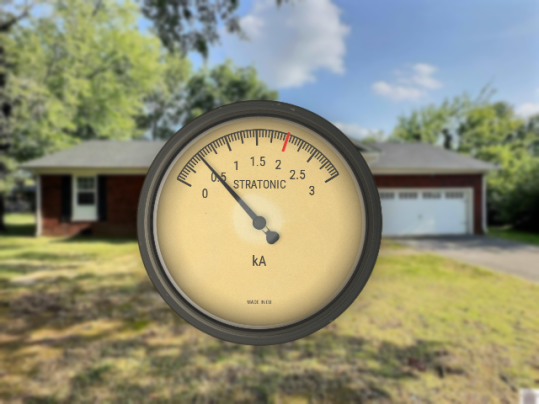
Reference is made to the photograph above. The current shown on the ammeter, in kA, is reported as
0.5 kA
